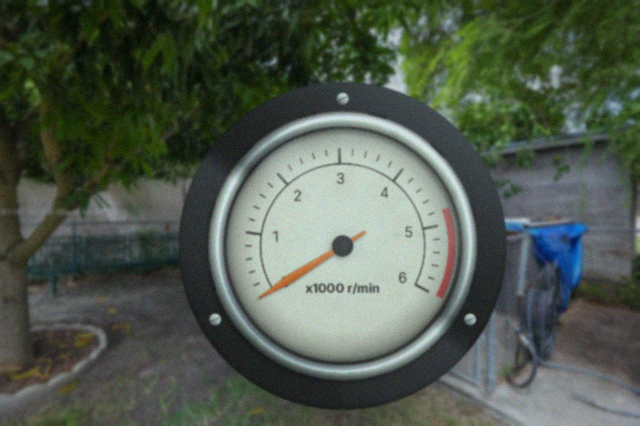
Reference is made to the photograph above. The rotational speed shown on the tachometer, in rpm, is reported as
0 rpm
